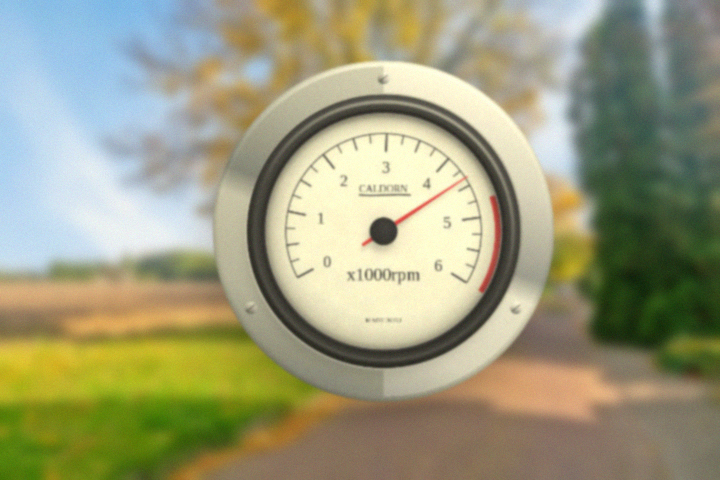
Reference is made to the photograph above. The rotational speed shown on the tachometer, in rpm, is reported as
4375 rpm
